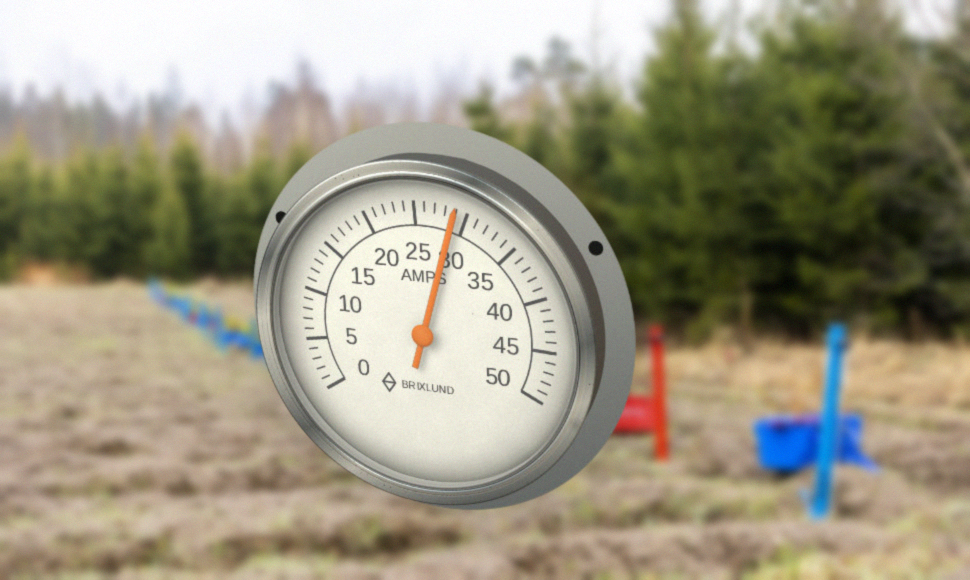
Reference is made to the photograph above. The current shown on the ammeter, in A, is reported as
29 A
